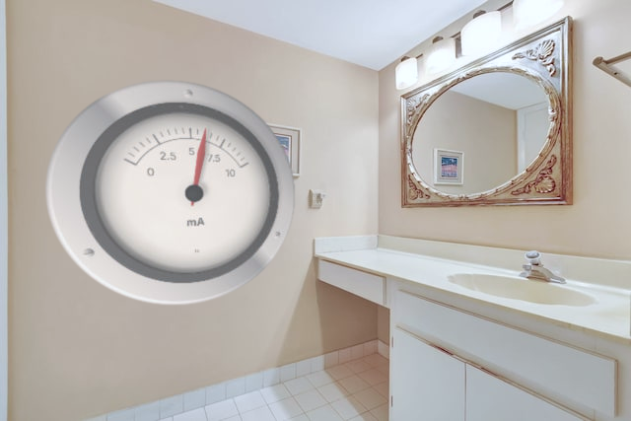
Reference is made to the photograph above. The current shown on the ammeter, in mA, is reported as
6 mA
